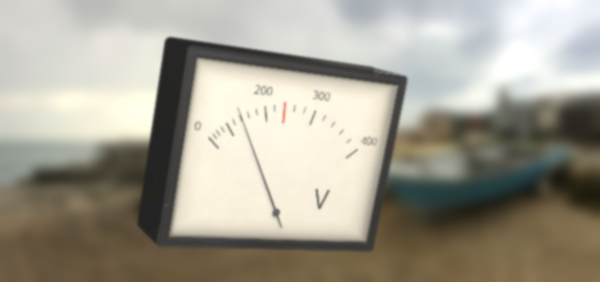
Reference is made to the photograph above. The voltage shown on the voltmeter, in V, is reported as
140 V
